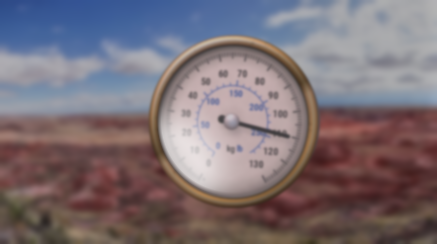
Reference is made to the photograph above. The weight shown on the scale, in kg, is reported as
110 kg
